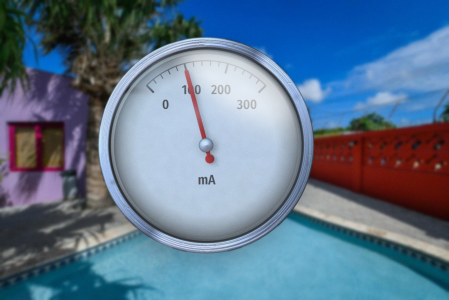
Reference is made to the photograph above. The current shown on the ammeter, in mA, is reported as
100 mA
